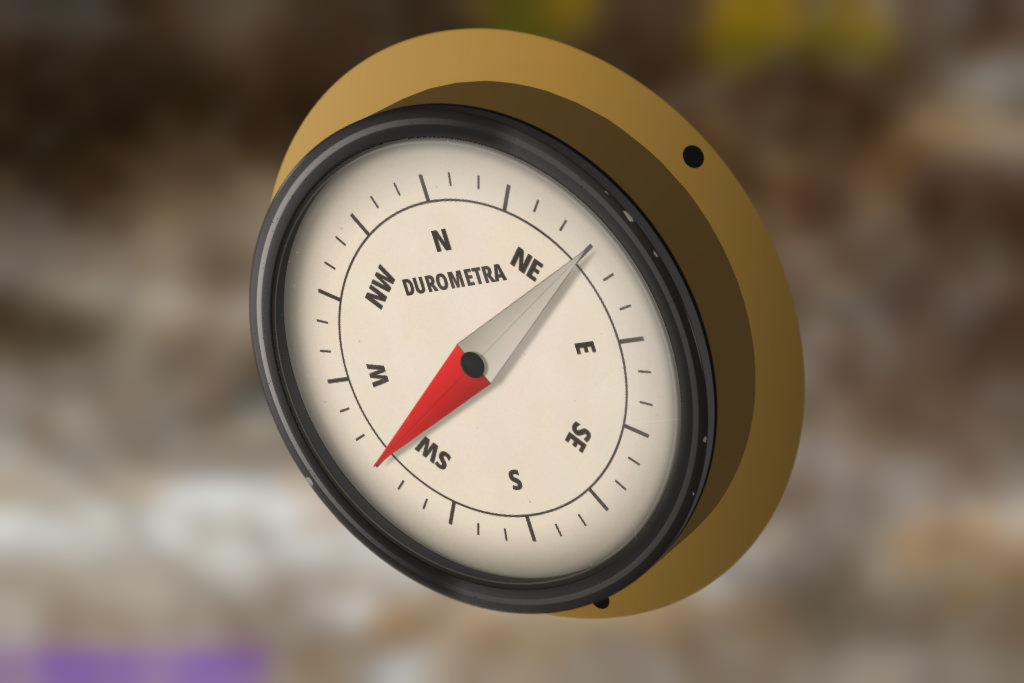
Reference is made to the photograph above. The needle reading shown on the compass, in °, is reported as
240 °
